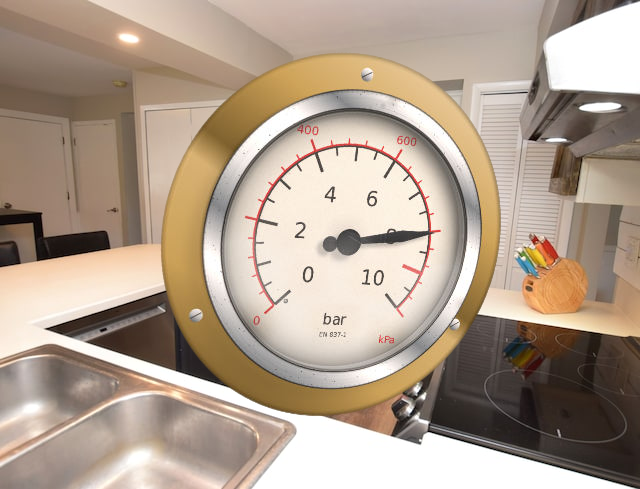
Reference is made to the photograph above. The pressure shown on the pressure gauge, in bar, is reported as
8 bar
